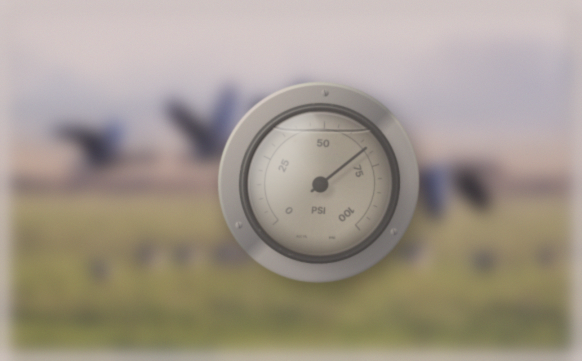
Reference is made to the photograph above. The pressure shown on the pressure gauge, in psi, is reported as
67.5 psi
